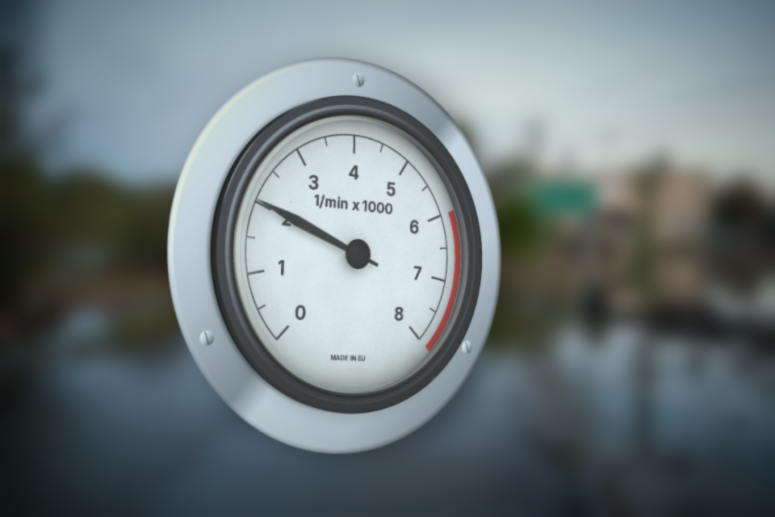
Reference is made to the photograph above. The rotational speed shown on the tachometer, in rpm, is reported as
2000 rpm
